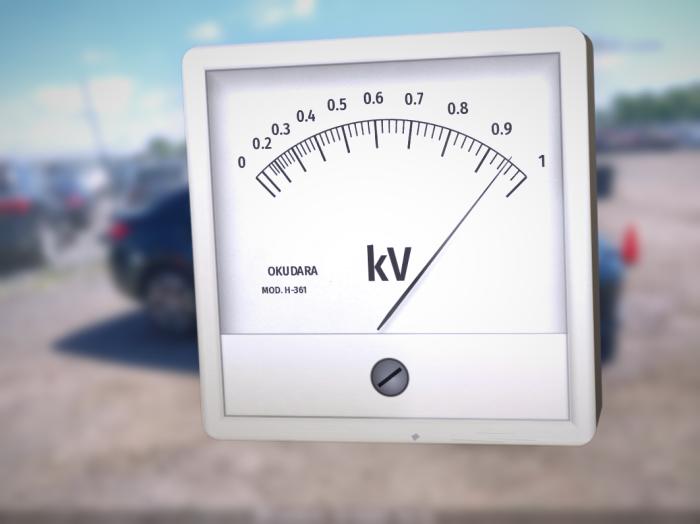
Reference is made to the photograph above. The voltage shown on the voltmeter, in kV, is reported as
0.95 kV
